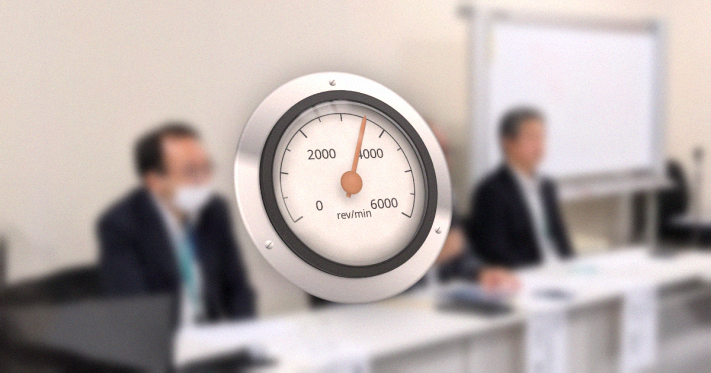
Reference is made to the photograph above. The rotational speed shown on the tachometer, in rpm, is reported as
3500 rpm
